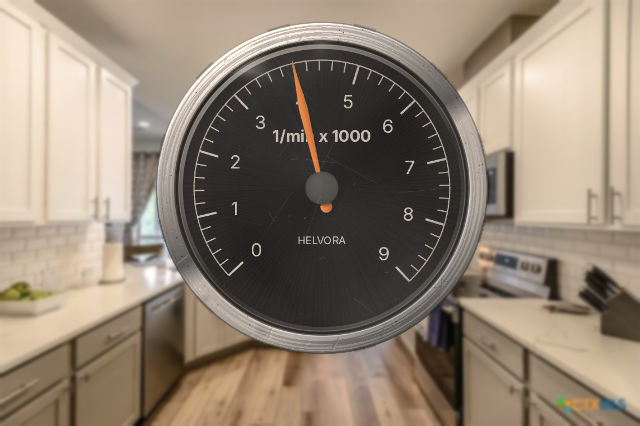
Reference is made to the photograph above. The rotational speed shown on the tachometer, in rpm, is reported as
4000 rpm
